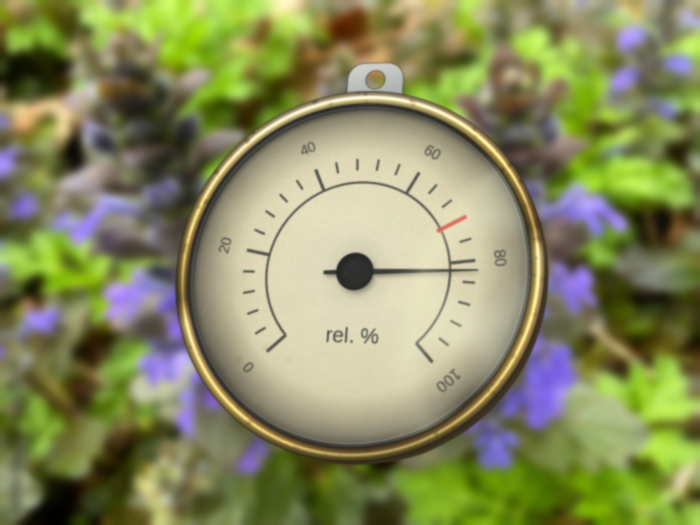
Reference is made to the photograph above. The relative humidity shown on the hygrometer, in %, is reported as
82 %
